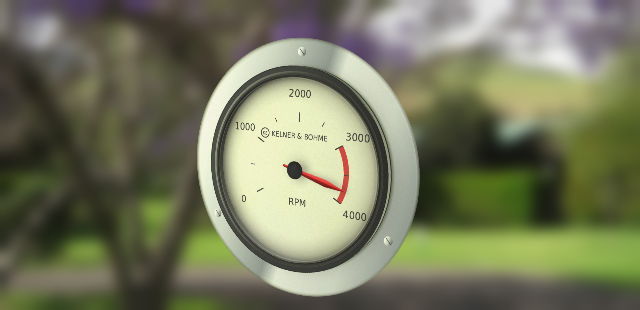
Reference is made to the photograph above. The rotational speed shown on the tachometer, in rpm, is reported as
3750 rpm
